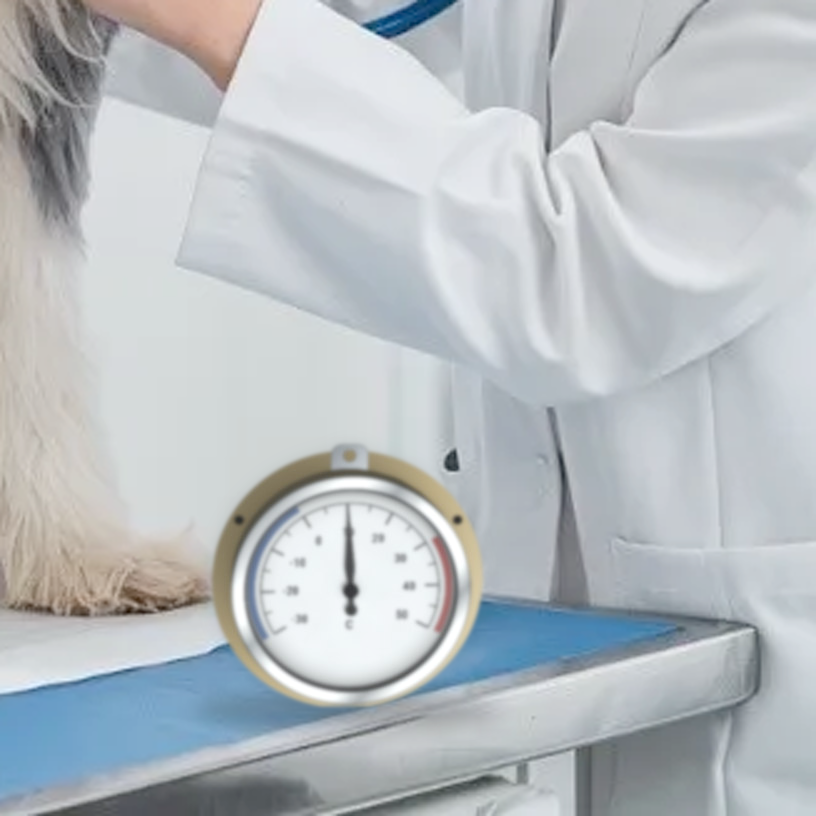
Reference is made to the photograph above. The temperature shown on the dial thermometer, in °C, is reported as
10 °C
